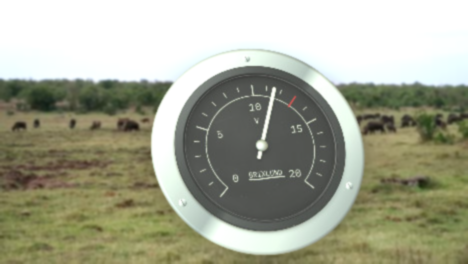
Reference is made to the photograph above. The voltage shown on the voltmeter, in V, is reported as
11.5 V
